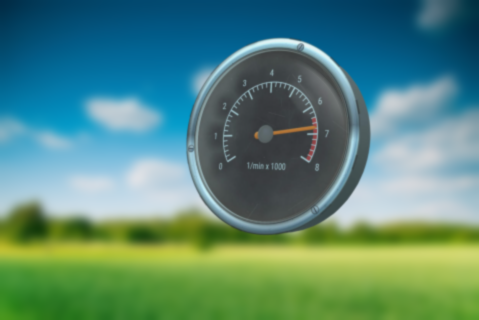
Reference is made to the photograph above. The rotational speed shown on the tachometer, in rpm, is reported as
6800 rpm
